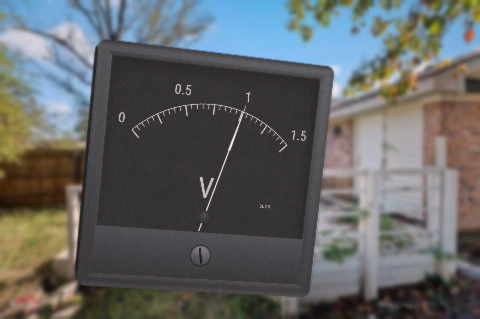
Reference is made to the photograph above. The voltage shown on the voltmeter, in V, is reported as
1 V
